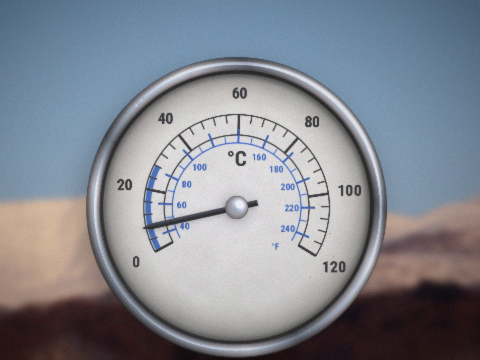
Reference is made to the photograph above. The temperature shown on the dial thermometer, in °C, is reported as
8 °C
